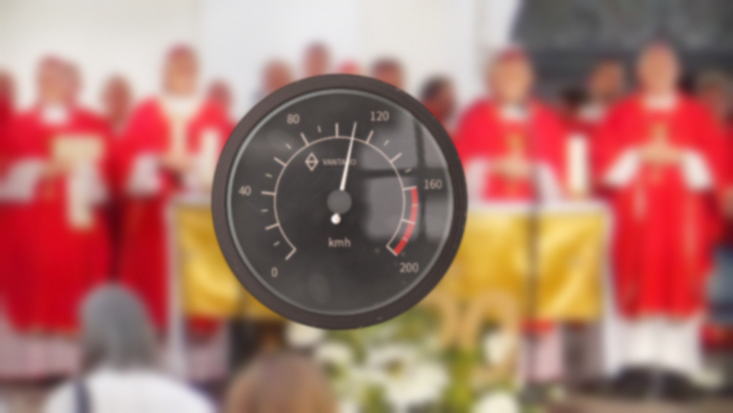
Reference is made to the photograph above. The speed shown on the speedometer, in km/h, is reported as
110 km/h
